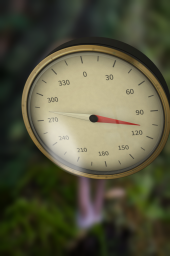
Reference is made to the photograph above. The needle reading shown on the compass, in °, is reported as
105 °
